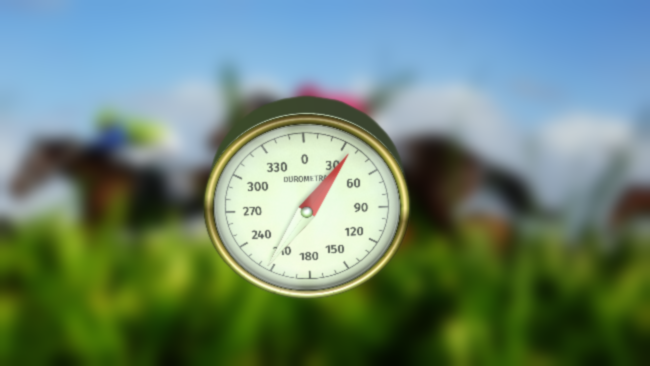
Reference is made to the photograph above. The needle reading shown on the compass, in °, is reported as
35 °
